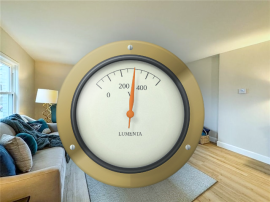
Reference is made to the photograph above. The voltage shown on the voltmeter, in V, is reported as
300 V
